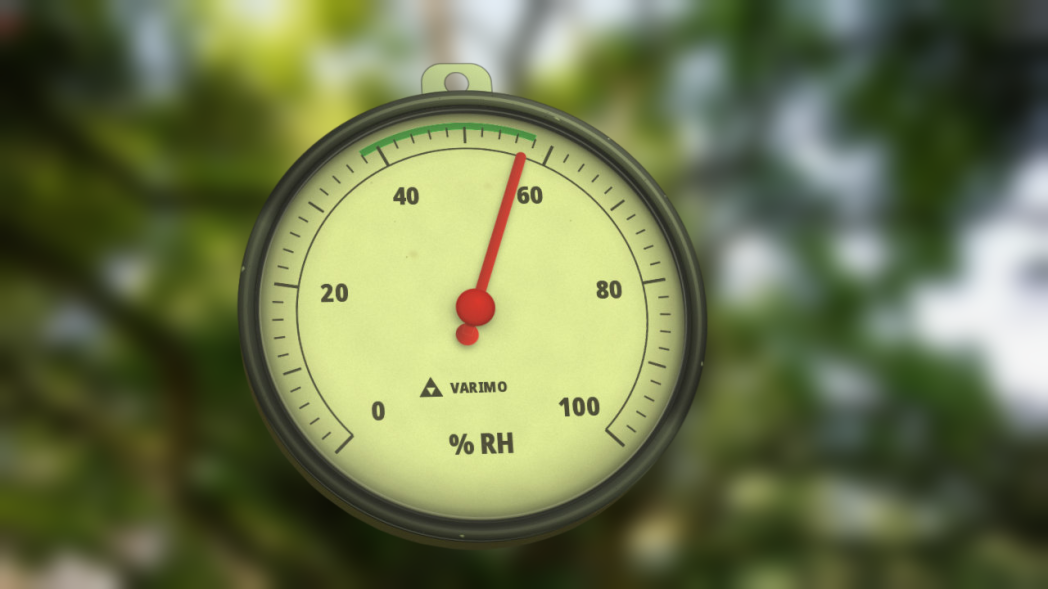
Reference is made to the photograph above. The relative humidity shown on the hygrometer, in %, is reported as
57 %
